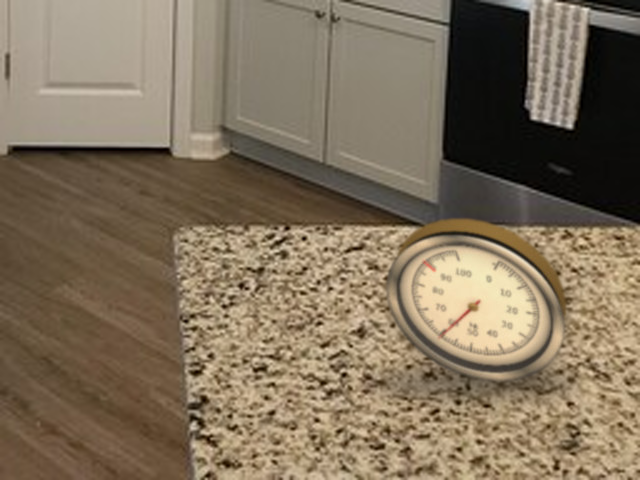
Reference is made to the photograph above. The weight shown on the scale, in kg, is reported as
60 kg
